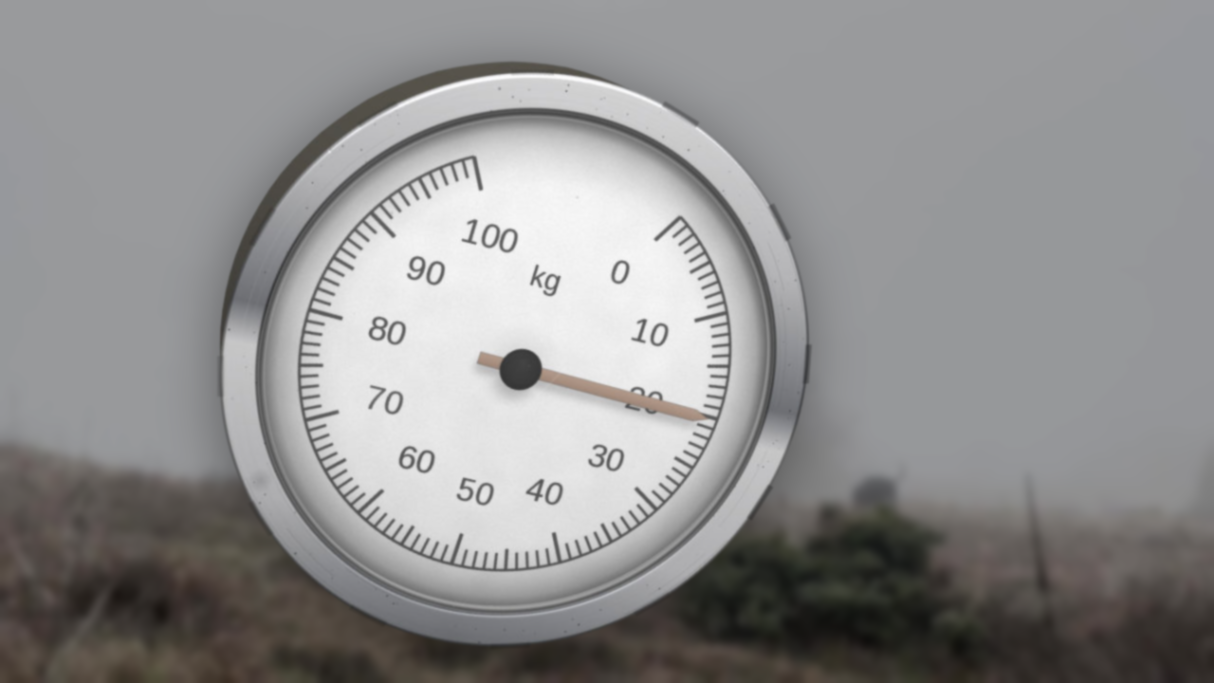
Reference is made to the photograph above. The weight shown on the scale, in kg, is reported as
20 kg
